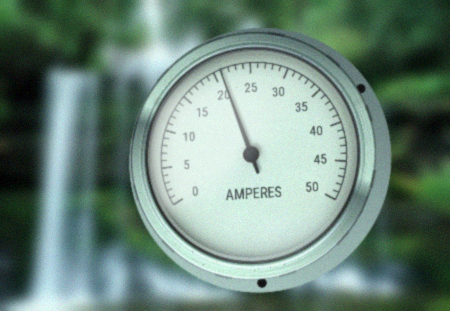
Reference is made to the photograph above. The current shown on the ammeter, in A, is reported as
21 A
